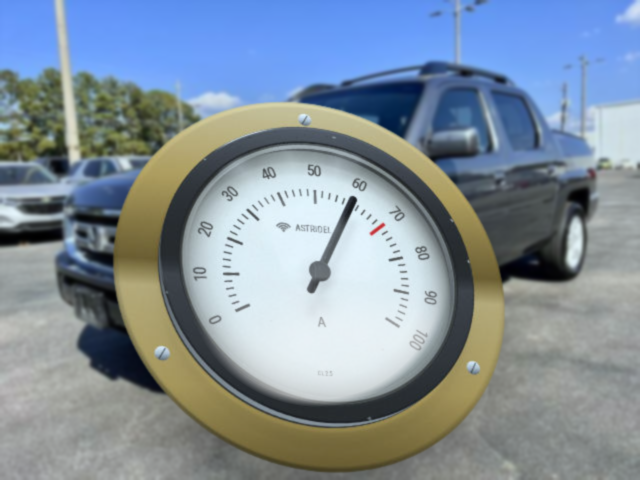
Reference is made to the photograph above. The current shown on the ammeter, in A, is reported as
60 A
